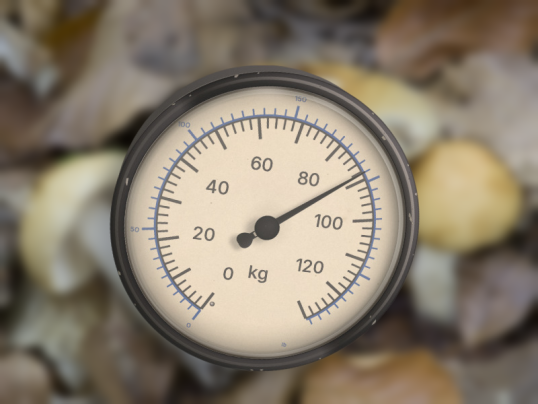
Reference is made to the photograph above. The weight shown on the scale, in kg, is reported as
88 kg
